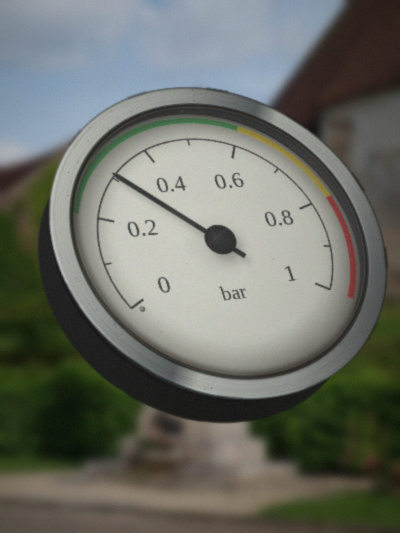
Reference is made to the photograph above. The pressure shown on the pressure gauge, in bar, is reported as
0.3 bar
